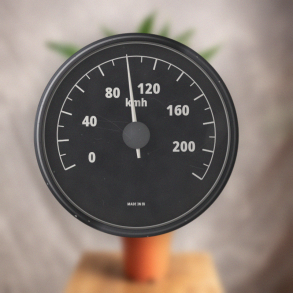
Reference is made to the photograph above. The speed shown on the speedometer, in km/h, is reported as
100 km/h
